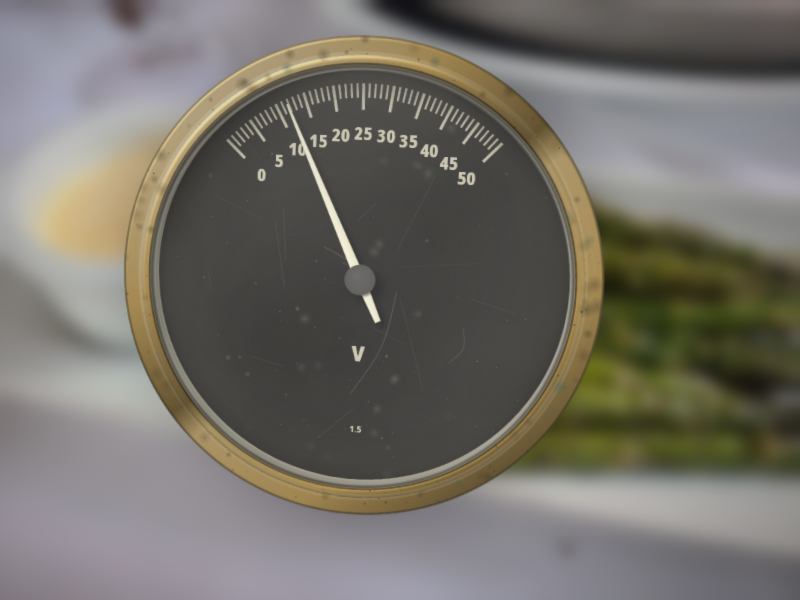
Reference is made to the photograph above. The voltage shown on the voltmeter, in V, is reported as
12 V
